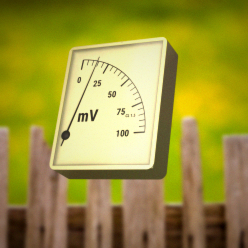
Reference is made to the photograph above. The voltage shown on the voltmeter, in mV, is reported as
15 mV
